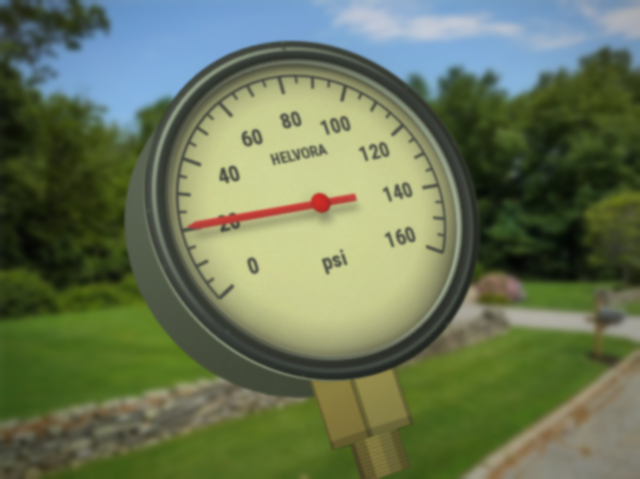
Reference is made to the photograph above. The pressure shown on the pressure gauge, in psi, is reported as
20 psi
